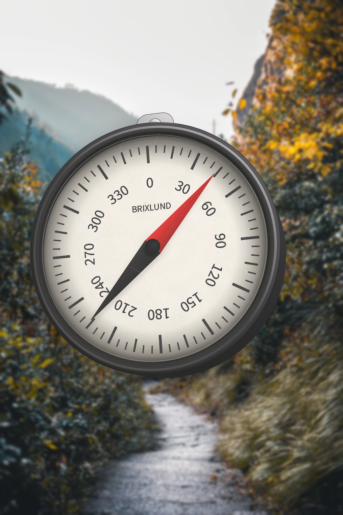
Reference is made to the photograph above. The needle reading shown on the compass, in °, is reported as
45 °
